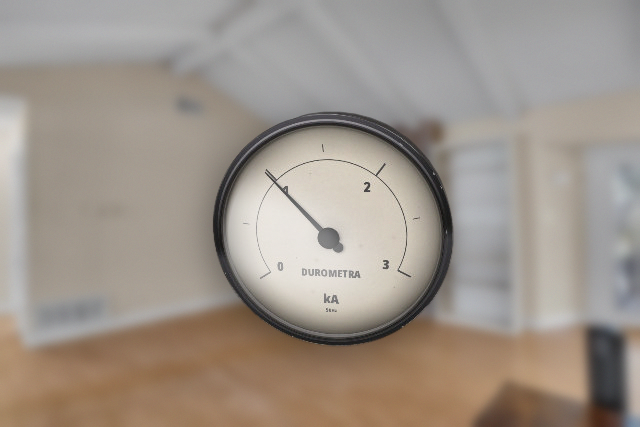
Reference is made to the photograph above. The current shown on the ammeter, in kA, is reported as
1 kA
